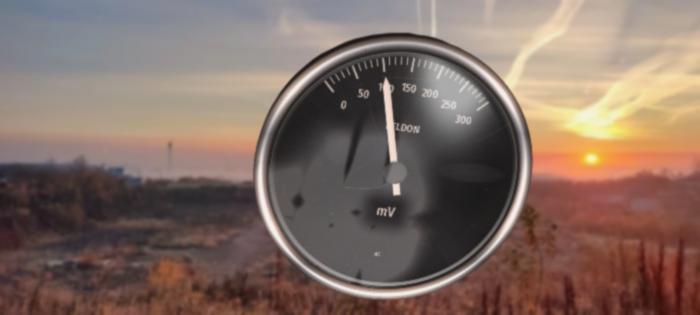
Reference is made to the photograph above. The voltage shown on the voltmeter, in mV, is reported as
100 mV
